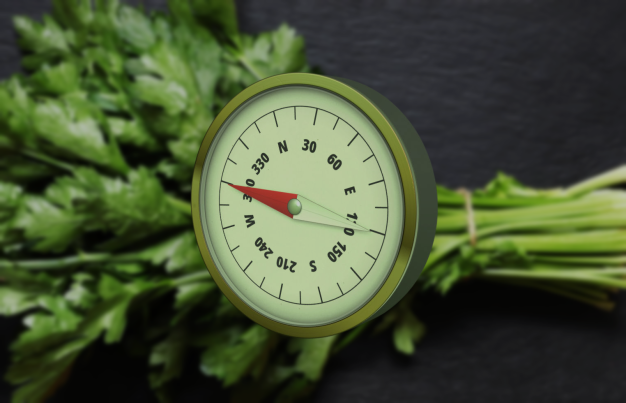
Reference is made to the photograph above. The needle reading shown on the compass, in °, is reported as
300 °
